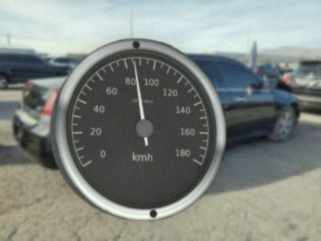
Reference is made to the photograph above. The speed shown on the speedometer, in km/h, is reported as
85 km/h
